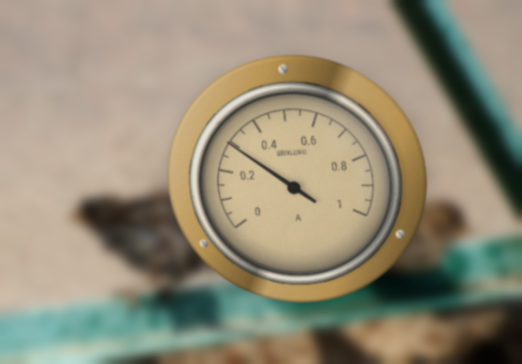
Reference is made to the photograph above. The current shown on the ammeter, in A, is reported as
0.3 A
